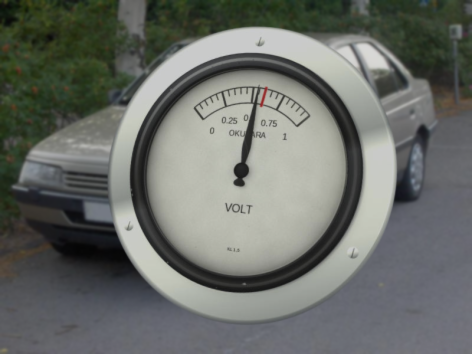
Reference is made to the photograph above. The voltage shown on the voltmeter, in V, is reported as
0.55 V
